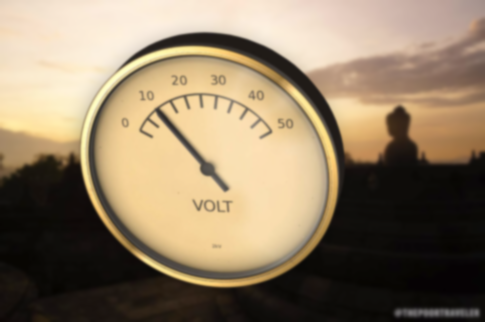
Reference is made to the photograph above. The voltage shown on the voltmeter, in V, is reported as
10 V
